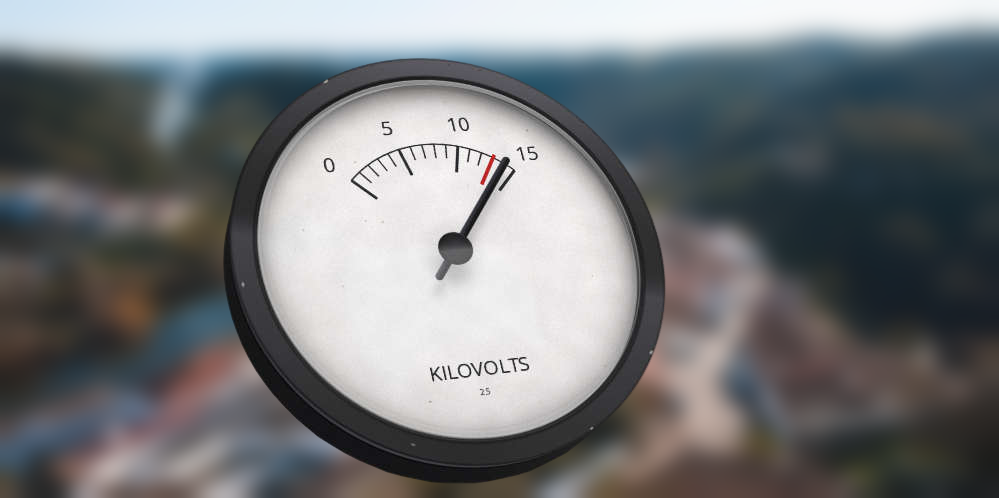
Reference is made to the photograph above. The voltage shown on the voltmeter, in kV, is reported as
14 kV
